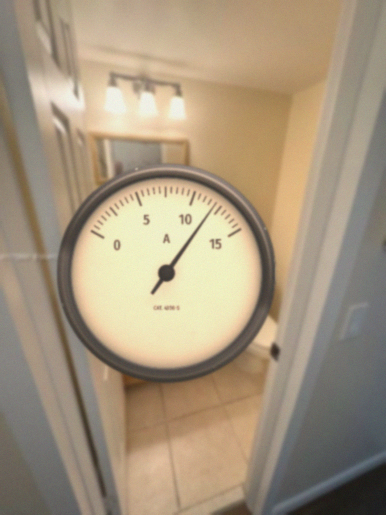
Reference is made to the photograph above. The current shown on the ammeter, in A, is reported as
12 A
